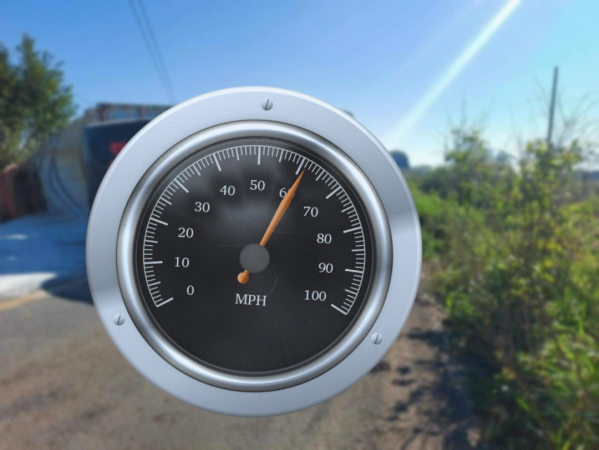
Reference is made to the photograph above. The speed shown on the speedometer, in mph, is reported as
61 mph
